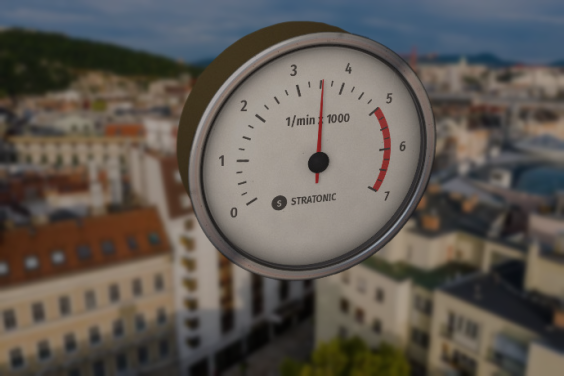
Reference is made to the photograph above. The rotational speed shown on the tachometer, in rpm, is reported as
3500 rpm
